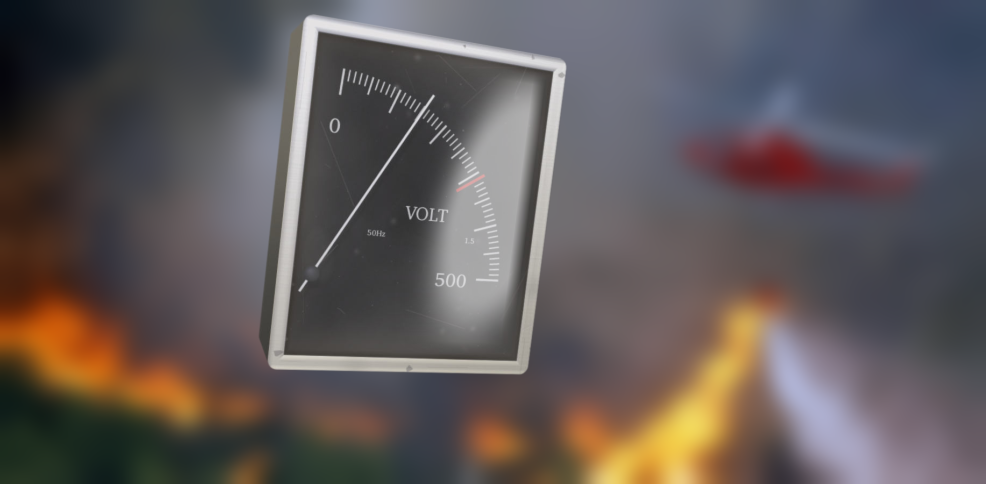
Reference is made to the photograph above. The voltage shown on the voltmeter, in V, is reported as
150 V
